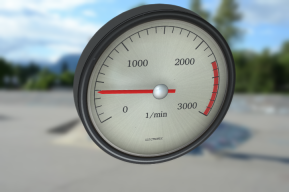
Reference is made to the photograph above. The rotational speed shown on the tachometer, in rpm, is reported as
400 rpm
